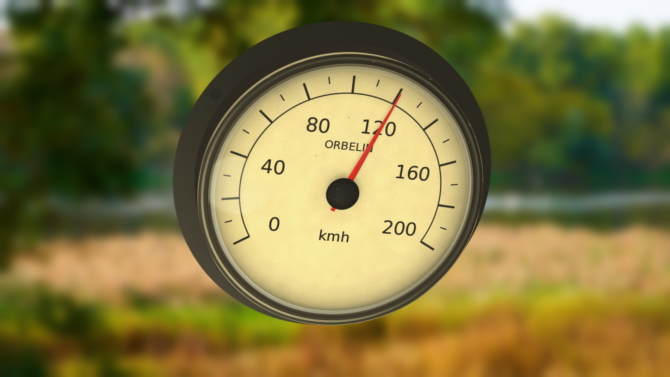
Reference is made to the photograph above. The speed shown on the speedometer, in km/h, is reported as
120 km/h
